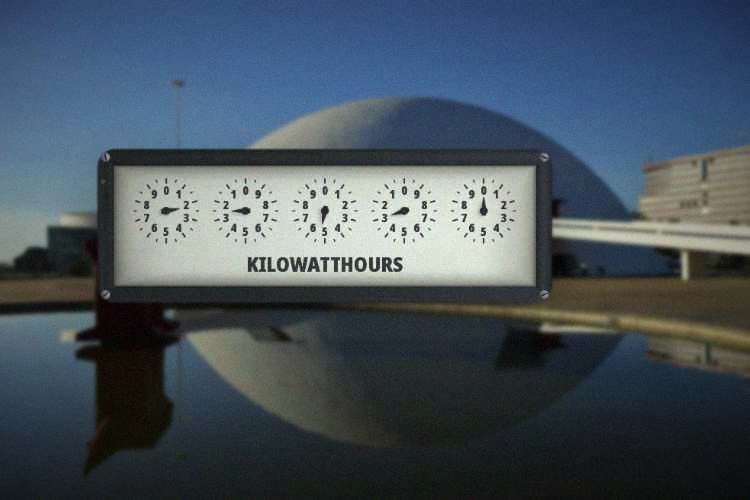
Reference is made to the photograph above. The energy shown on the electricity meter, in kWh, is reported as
22530 kWh
